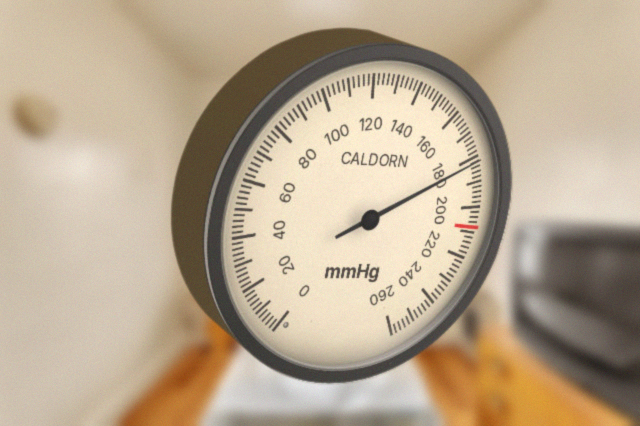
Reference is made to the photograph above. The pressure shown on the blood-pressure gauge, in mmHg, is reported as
180 mmHg
